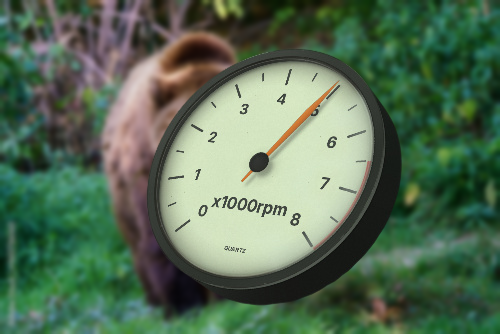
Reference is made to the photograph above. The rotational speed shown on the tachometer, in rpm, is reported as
5000 rpm
